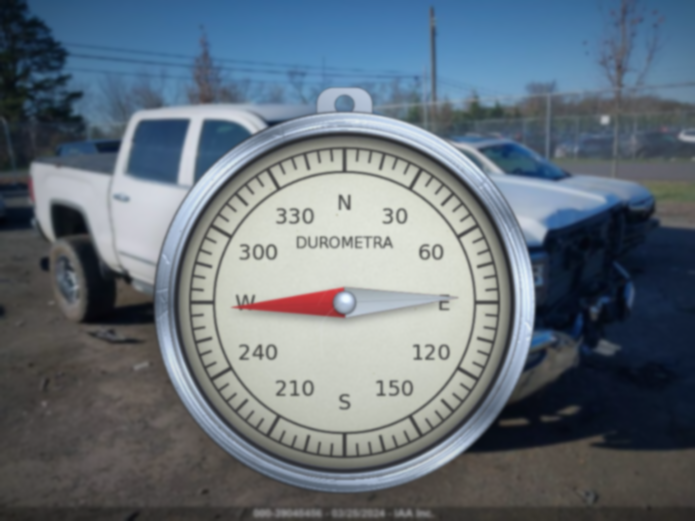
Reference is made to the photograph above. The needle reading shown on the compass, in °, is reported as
267.5 °
